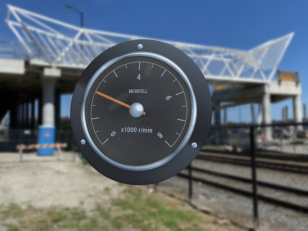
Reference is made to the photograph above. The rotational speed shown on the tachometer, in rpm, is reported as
2000 rpm
